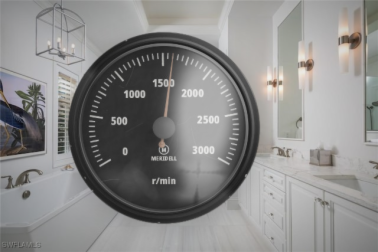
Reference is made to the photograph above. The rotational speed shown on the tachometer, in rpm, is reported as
1600 rpm
